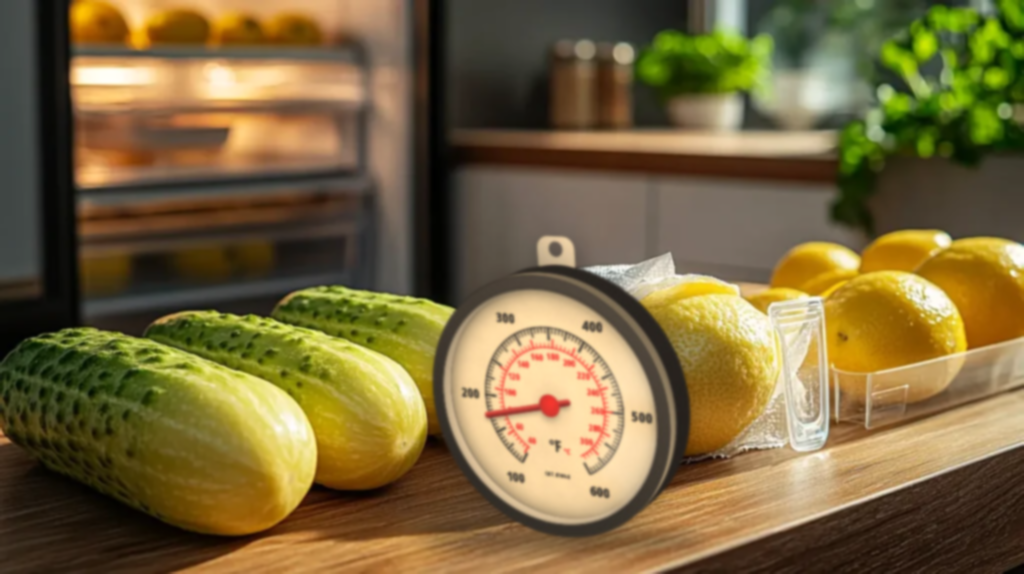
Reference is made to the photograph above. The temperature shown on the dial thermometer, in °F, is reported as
175 °F
